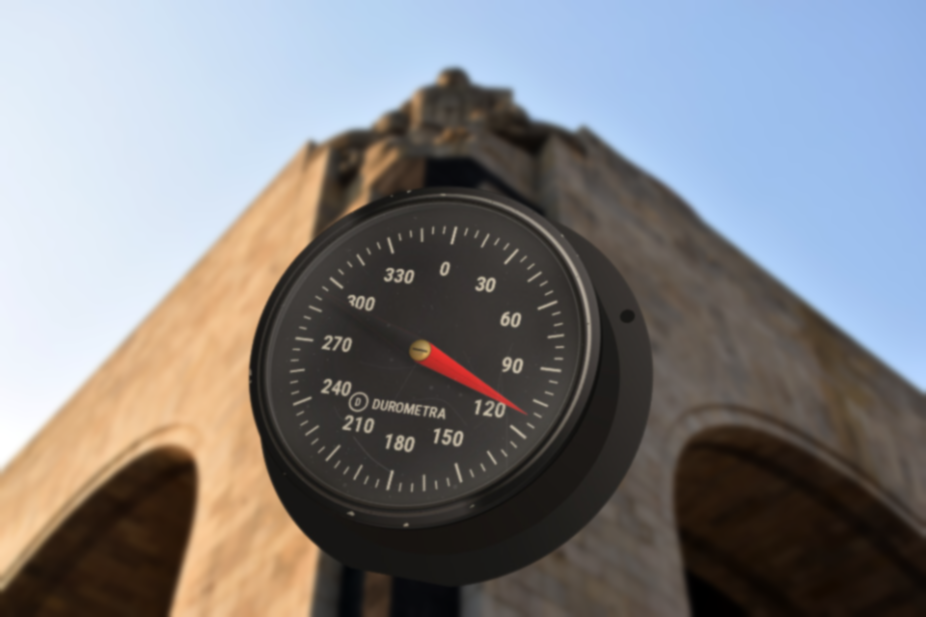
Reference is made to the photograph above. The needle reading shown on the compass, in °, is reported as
112.5 °
